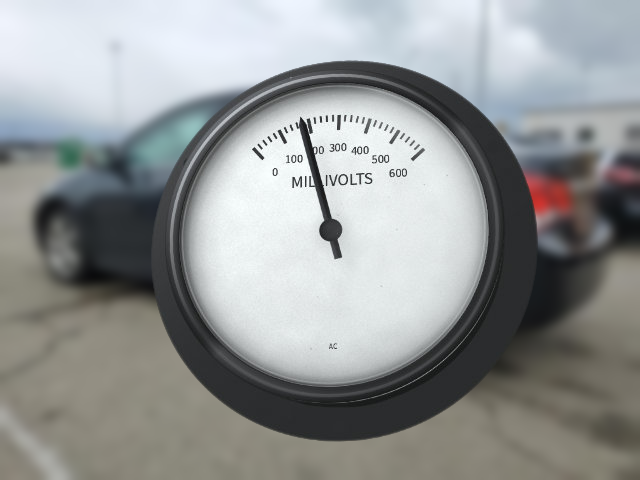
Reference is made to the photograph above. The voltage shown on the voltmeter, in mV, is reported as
180 mV
